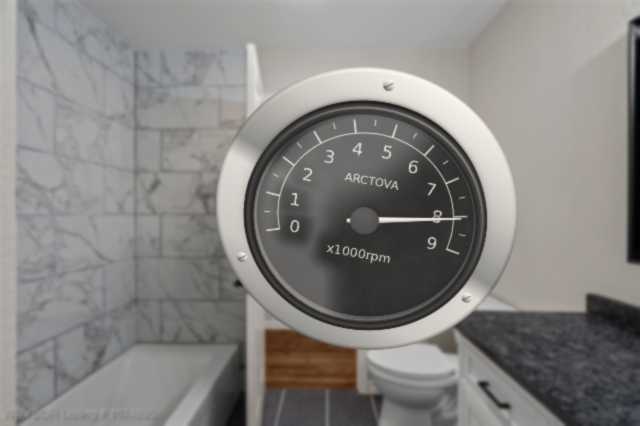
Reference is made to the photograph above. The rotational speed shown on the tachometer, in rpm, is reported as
8000 rpm
